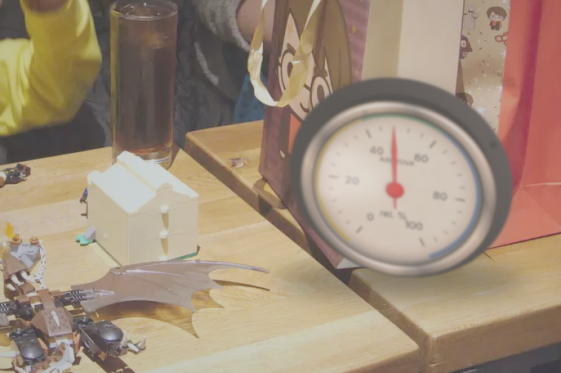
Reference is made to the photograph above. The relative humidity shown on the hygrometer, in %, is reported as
48 %
